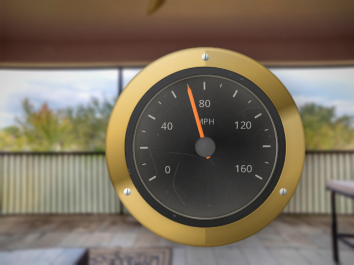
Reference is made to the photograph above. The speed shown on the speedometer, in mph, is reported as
70 mph
